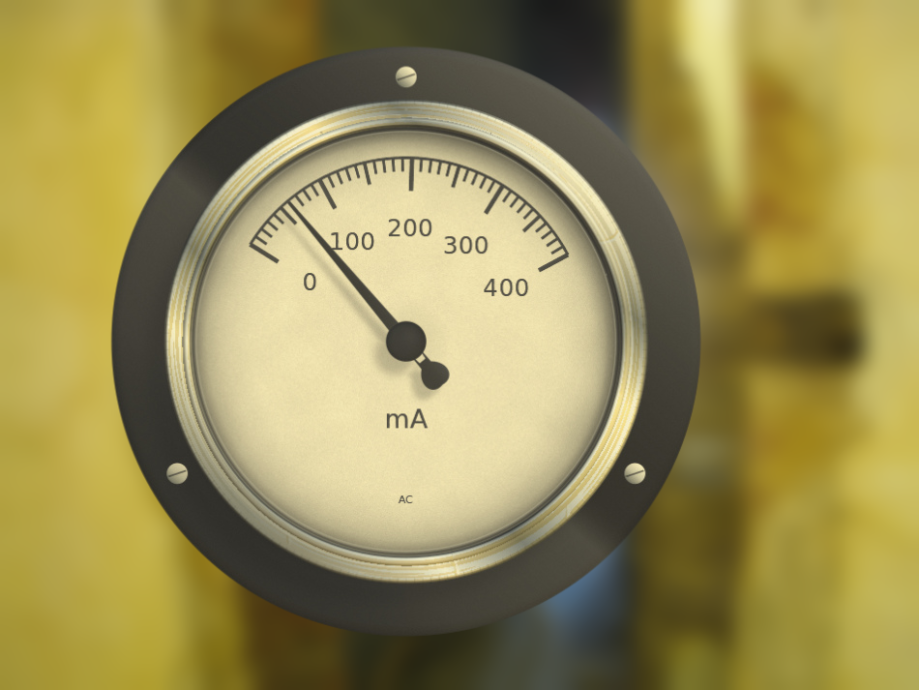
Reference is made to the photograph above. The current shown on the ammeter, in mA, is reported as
60 mA
